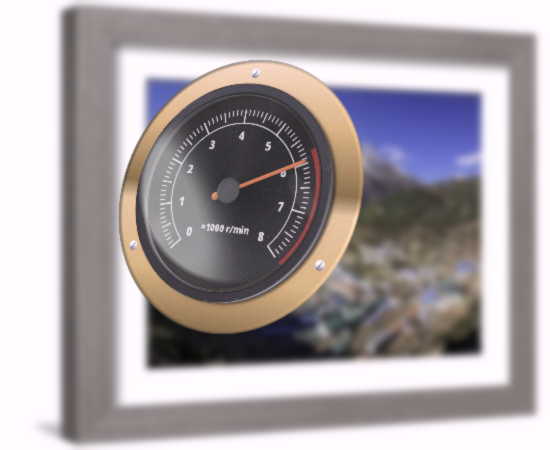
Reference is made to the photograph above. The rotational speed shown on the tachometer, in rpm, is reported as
6000 rpm
